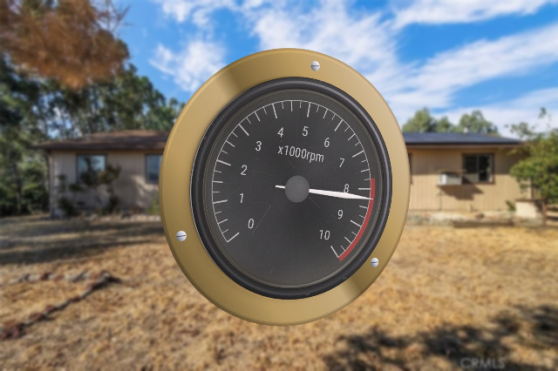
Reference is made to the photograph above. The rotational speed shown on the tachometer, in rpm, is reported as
8250 rpm
